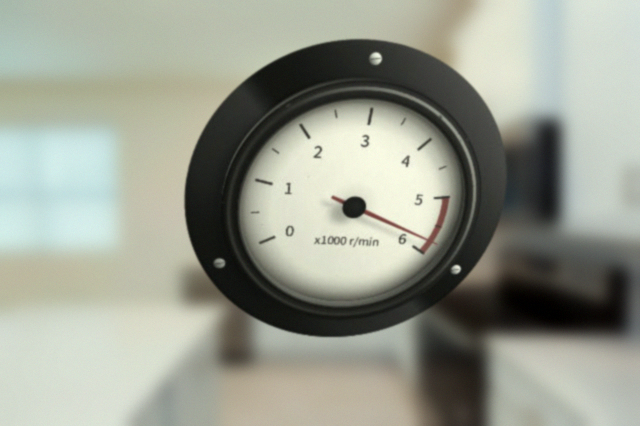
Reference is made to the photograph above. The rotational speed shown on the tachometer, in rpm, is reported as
5750 rpm
